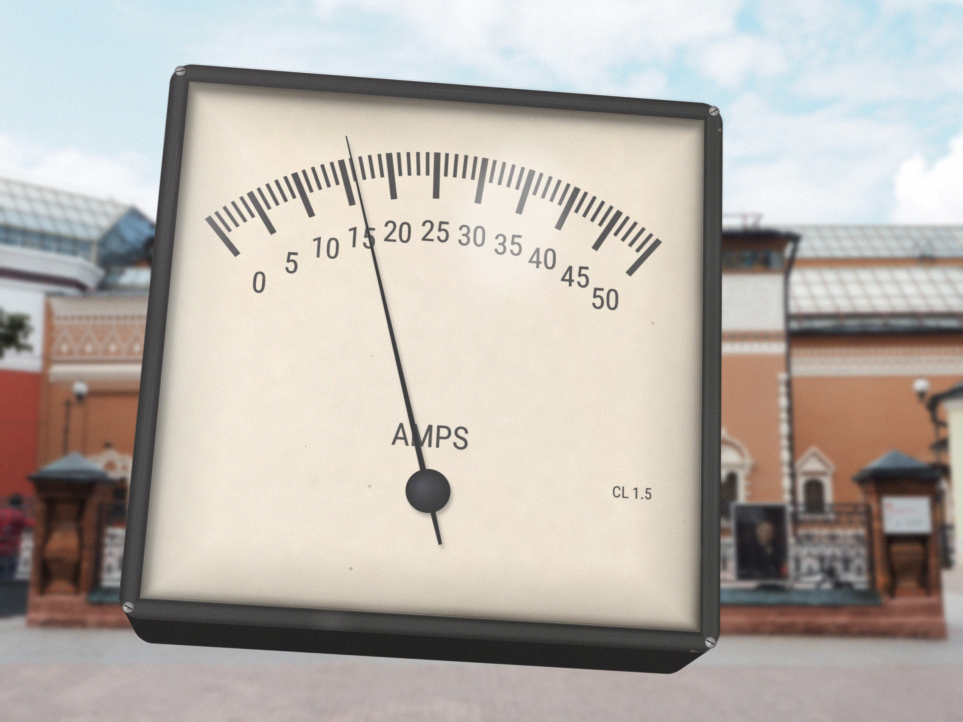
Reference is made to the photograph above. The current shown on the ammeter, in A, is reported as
16 A
